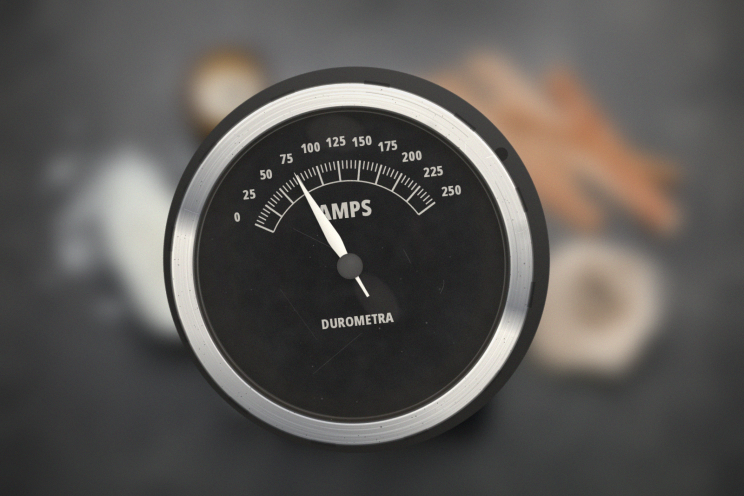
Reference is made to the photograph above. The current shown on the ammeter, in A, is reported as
75 A
